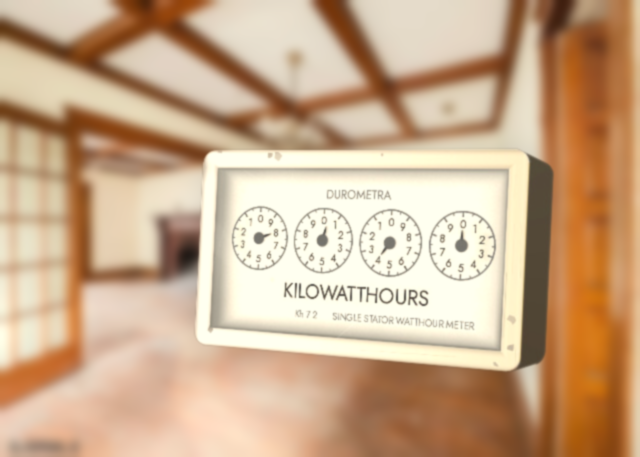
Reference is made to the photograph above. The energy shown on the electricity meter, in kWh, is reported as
8040 kWh
